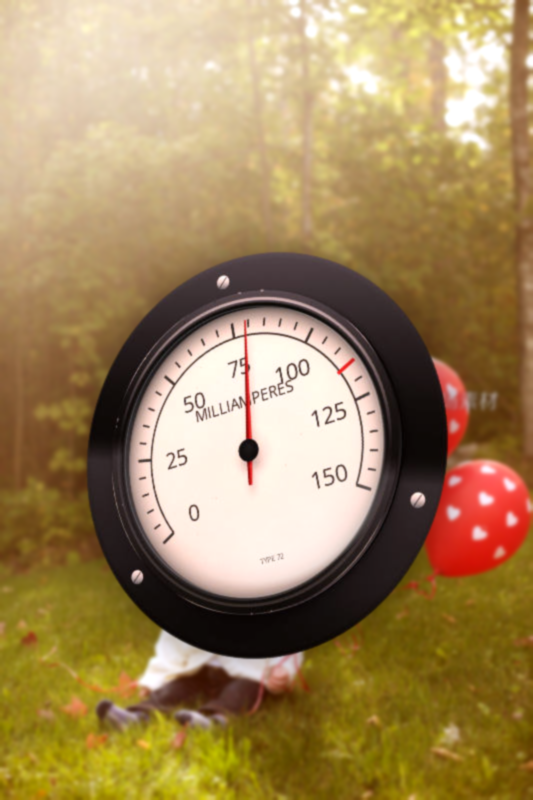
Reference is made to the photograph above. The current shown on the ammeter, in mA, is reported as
80 mA
